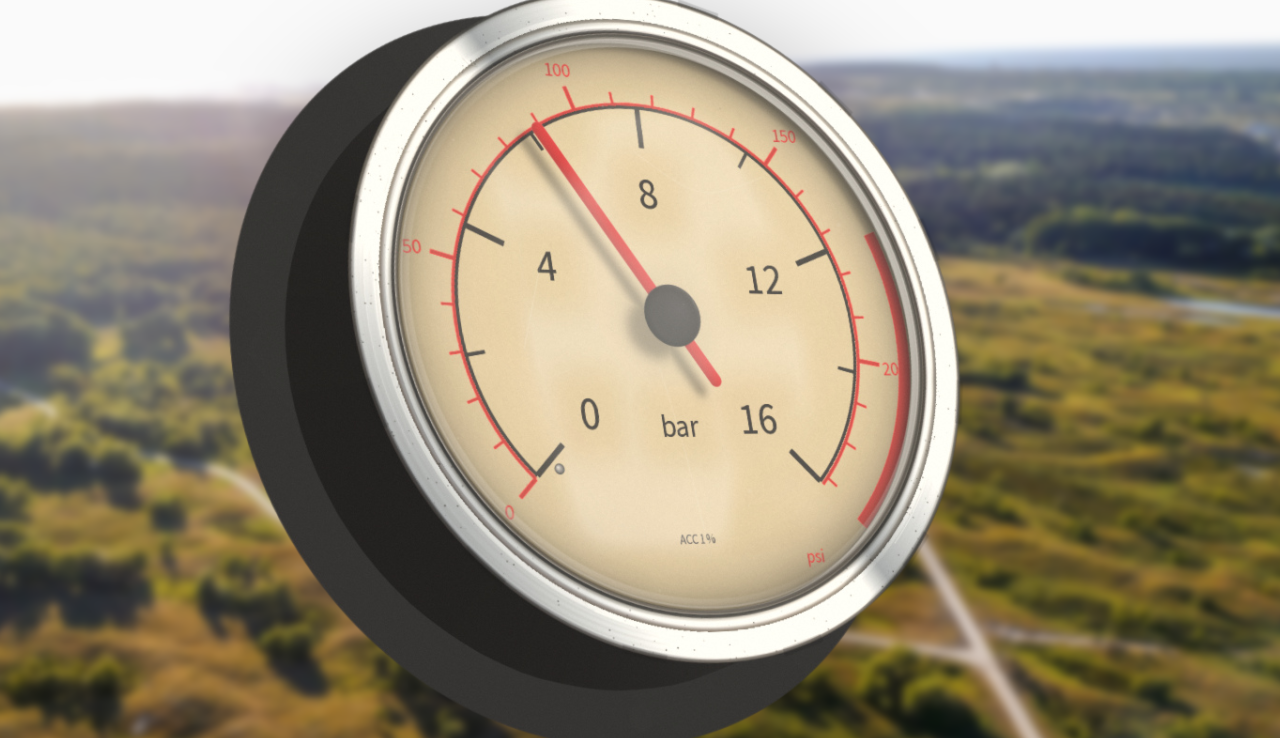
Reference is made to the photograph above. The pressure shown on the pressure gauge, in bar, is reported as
6 bar
